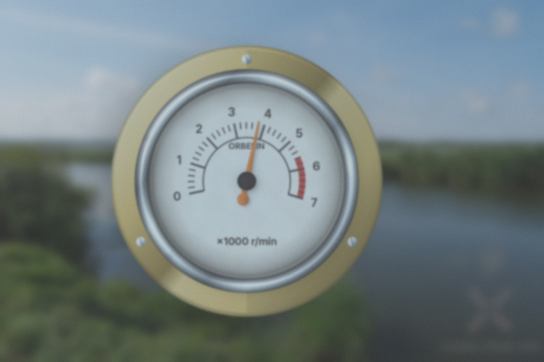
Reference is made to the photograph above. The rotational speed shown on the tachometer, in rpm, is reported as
3800 rpm
